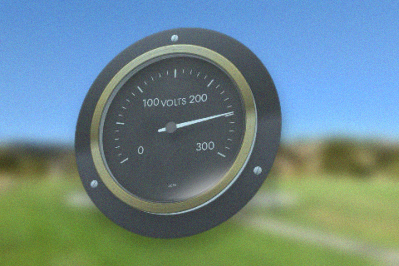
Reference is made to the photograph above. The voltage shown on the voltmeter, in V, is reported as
250 V
